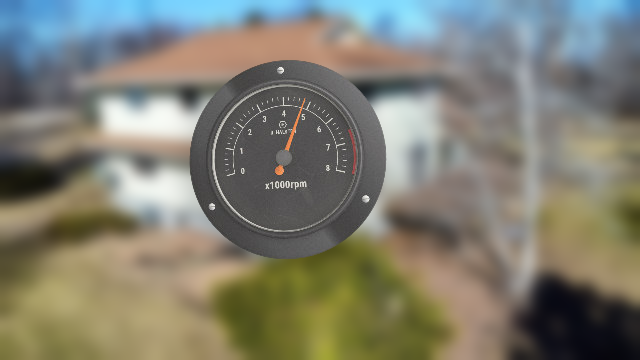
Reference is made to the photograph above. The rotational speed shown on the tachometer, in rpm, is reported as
4800 rpm
